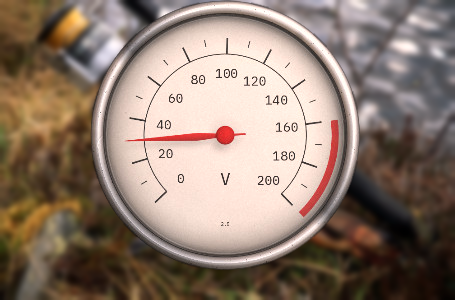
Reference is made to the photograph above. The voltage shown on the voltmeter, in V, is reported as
30 V
